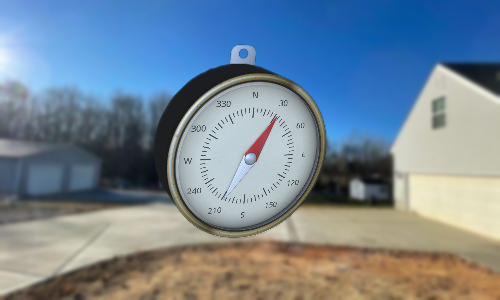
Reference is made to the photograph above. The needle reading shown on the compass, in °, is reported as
30 °
